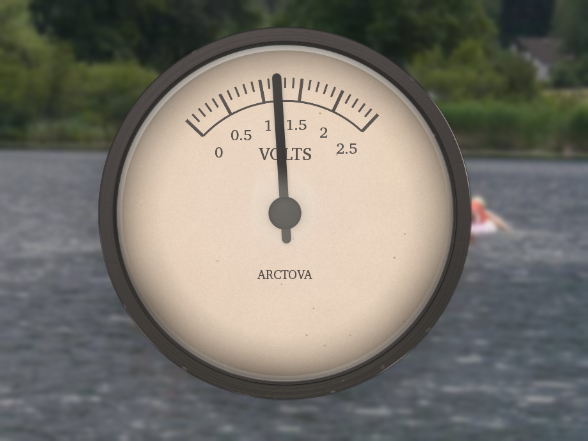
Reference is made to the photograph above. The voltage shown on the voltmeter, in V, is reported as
1.2 V
